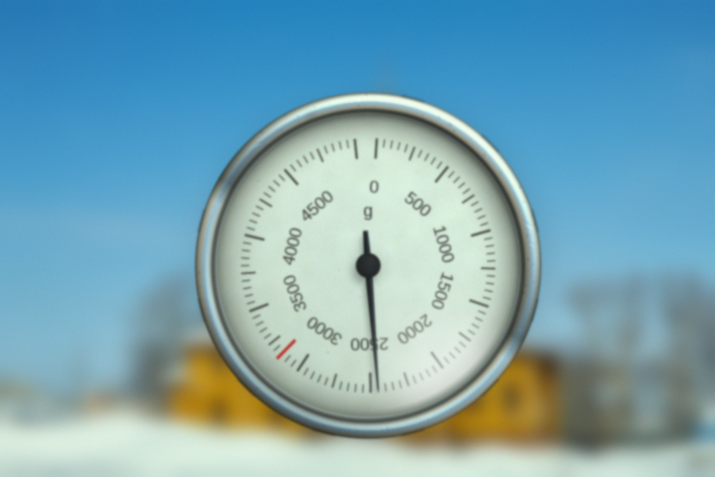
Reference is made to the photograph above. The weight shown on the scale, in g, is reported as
2450 g
